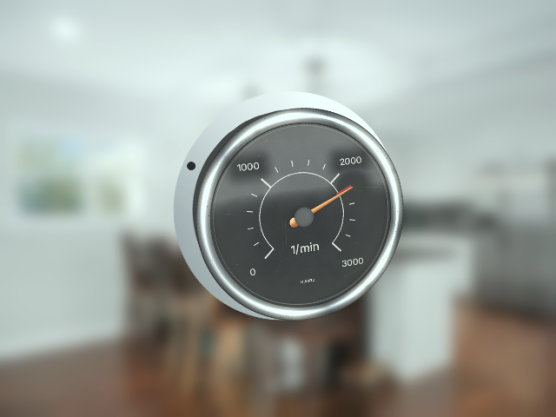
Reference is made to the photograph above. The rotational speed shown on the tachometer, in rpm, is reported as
2200 rpm
